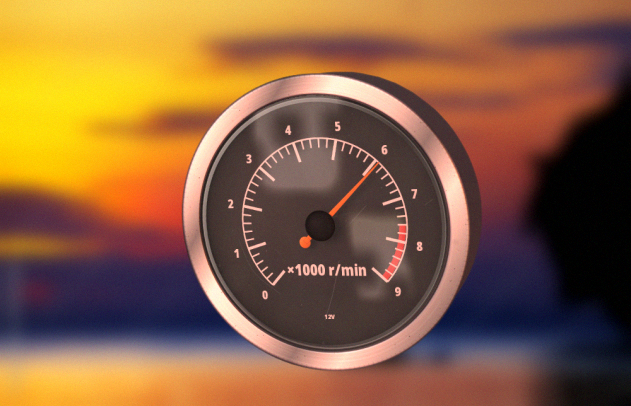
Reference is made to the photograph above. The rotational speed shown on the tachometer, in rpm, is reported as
6100 rpm
